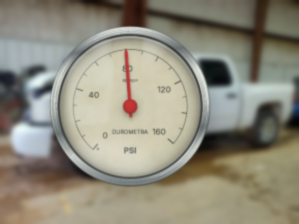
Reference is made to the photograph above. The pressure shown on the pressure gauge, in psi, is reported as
80 psi
